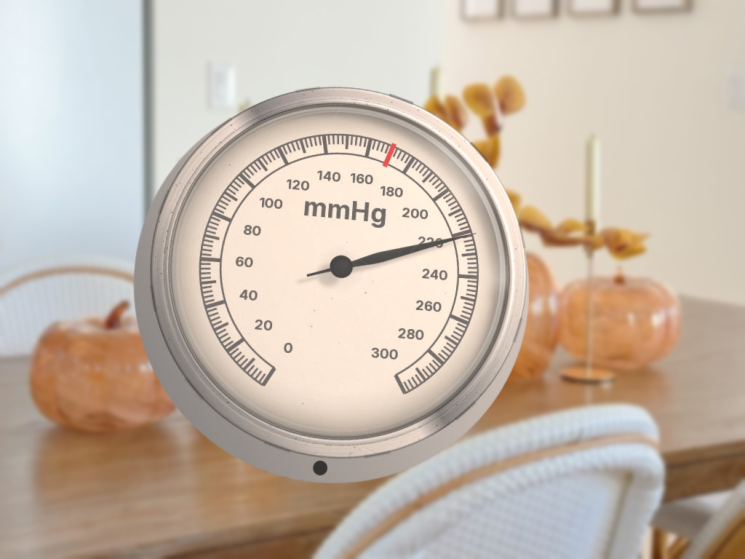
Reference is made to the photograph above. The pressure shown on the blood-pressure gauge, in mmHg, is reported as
222 mmHg
